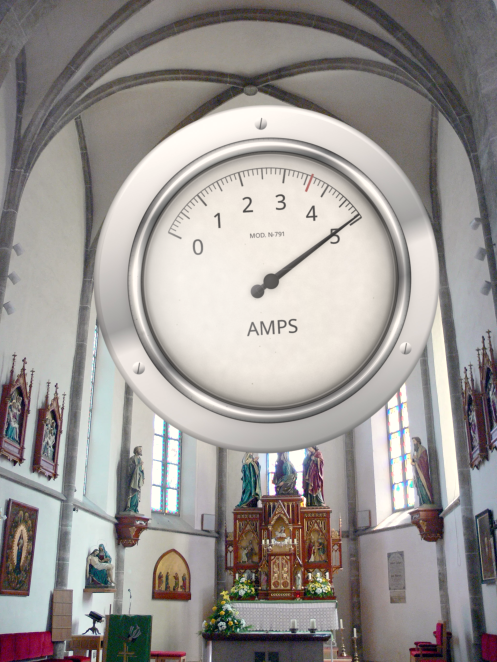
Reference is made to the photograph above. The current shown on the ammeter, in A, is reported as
4.9 A
